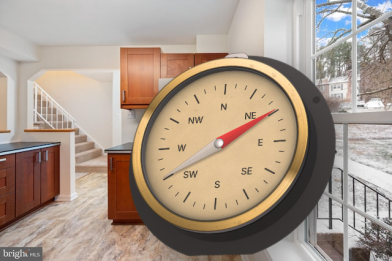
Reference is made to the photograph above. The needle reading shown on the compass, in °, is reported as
60 °
